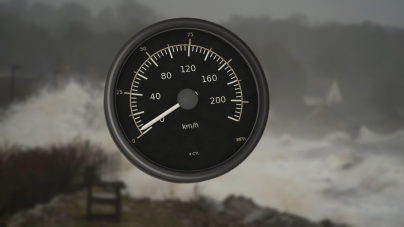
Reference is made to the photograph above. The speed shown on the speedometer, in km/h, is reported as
4 km/h
